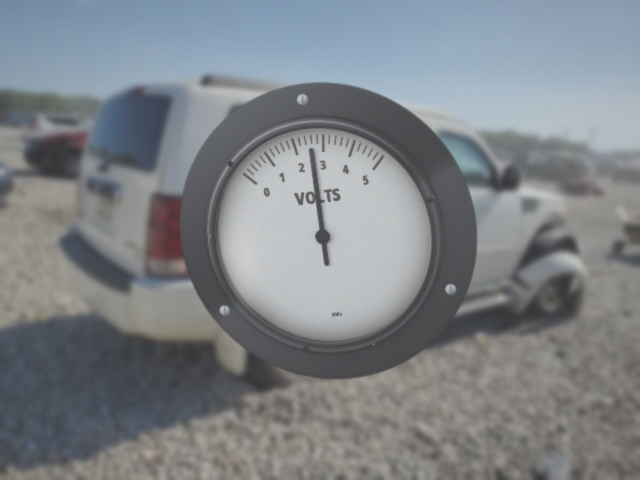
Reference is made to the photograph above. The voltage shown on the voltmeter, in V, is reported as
2.6 V
